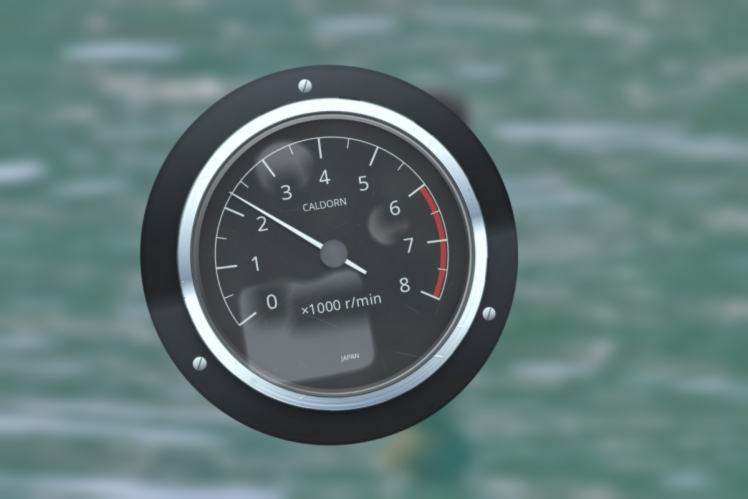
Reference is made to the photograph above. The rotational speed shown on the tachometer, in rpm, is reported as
2250 rpm
